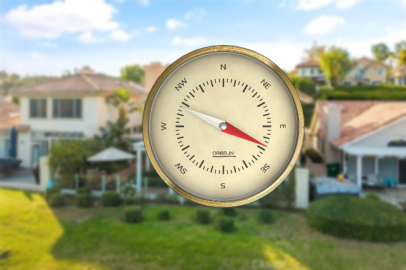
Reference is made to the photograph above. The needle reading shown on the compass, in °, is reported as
115 °
